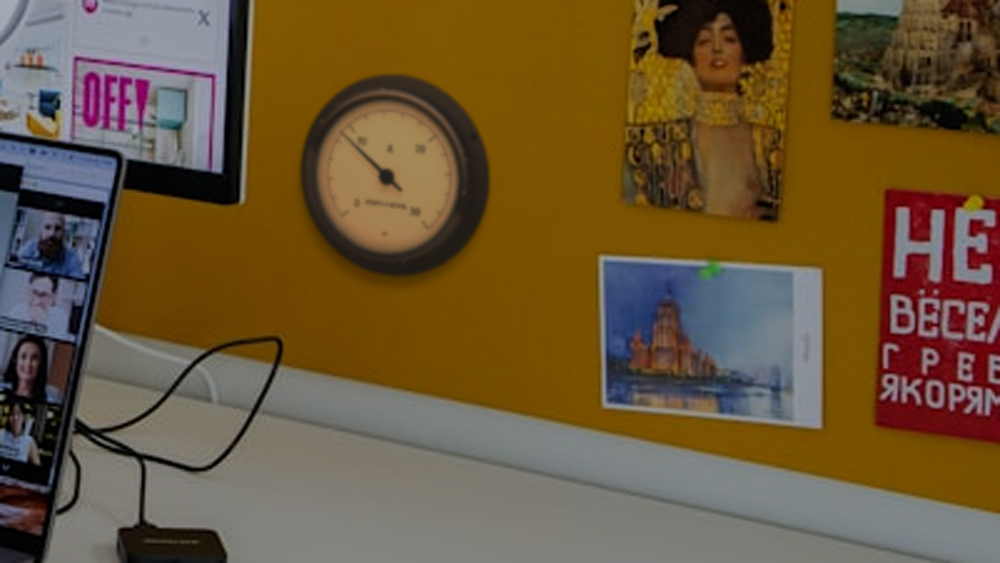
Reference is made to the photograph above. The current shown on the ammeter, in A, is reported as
9 A
